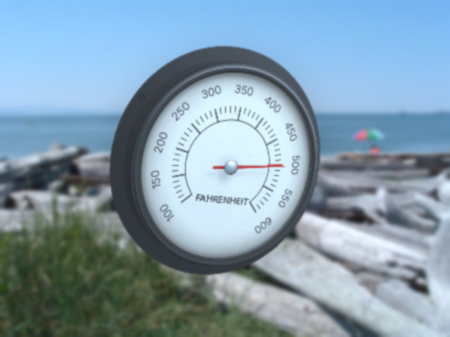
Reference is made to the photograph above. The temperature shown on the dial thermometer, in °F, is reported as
500 °F
